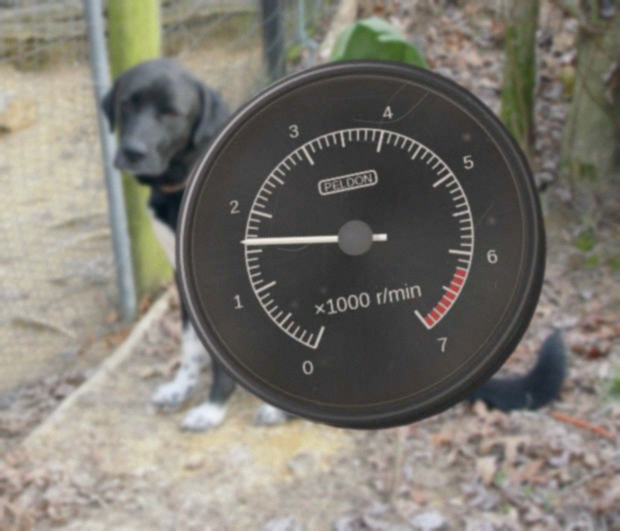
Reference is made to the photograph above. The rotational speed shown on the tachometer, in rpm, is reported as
1600 rpm
